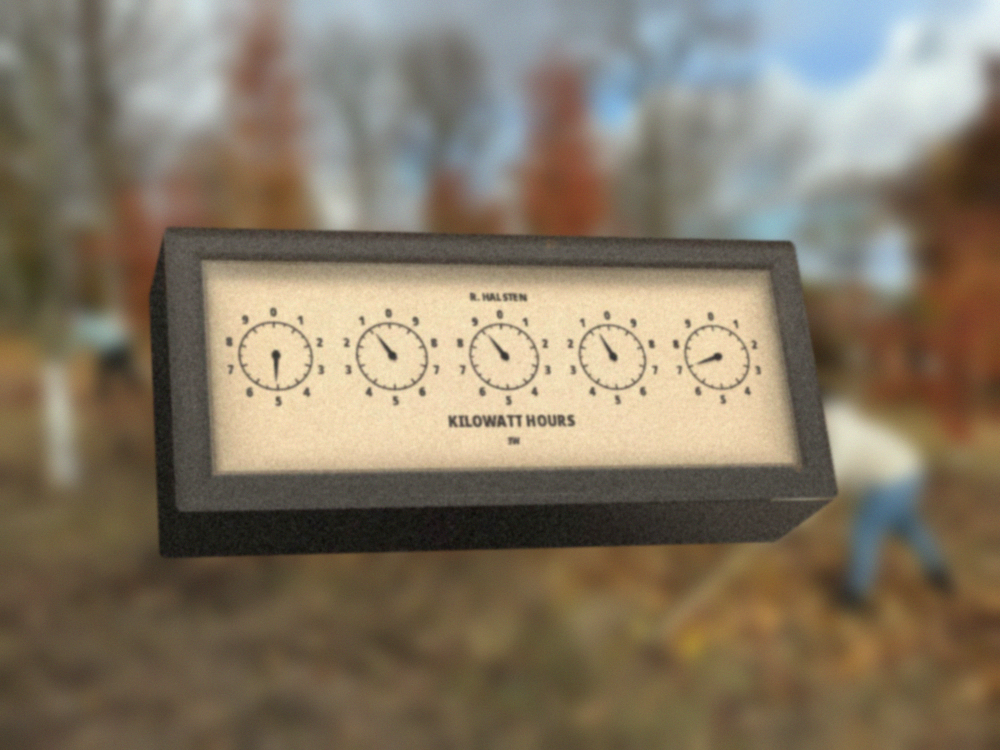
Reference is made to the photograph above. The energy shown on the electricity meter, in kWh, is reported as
50907 kWh
